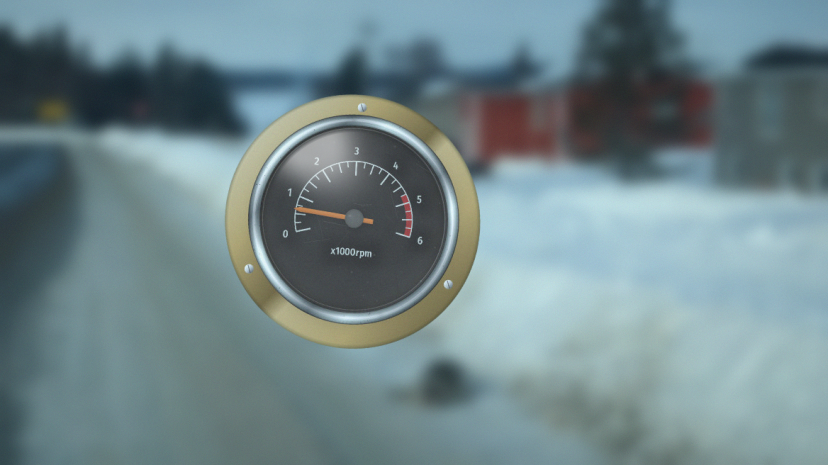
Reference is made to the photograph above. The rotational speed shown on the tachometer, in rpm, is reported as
625 rpm
